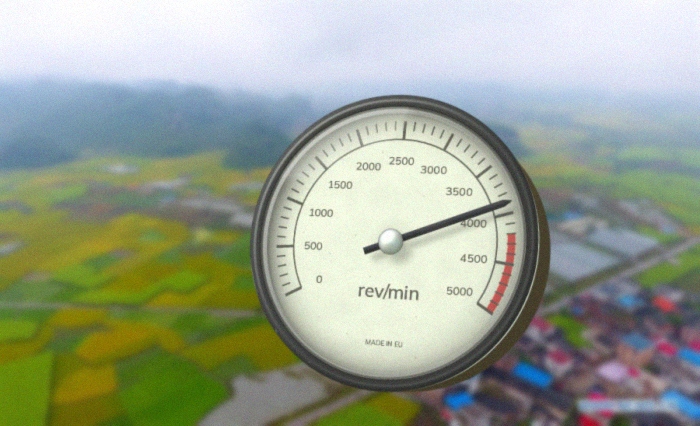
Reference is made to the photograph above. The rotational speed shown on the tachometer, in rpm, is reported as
3900 rpm
